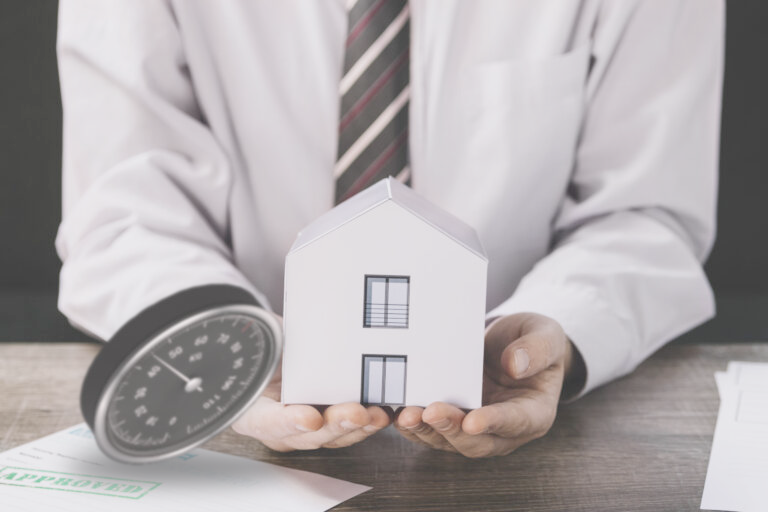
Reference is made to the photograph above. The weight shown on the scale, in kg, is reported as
45 kg
